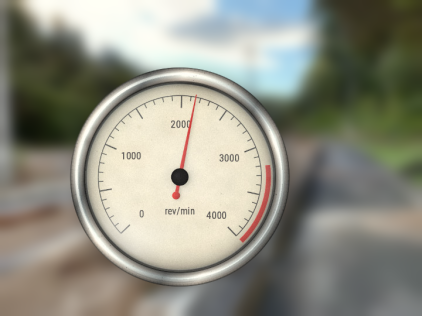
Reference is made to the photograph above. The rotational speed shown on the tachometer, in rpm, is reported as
2150 rpm
